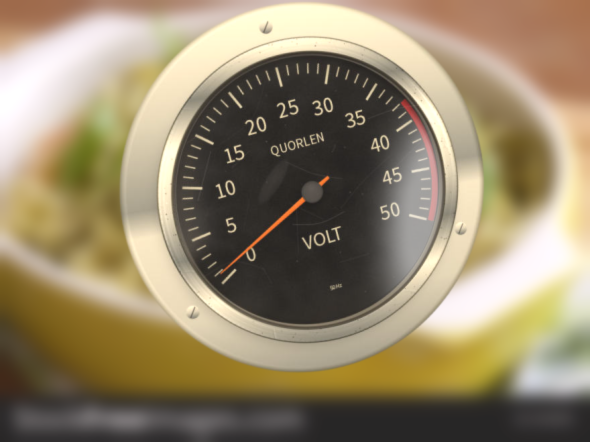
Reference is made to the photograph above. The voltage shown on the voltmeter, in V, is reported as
1 V
